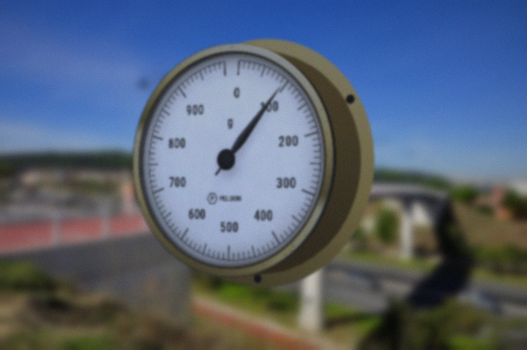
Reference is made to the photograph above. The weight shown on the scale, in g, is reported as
100 g
